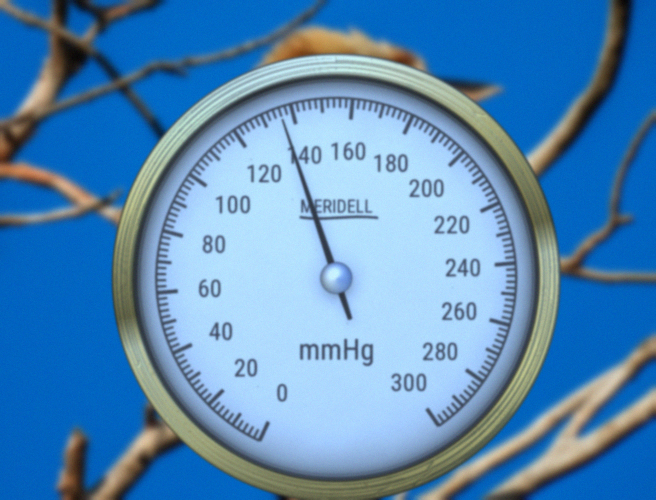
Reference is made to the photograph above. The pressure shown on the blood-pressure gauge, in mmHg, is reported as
136 mmHg
